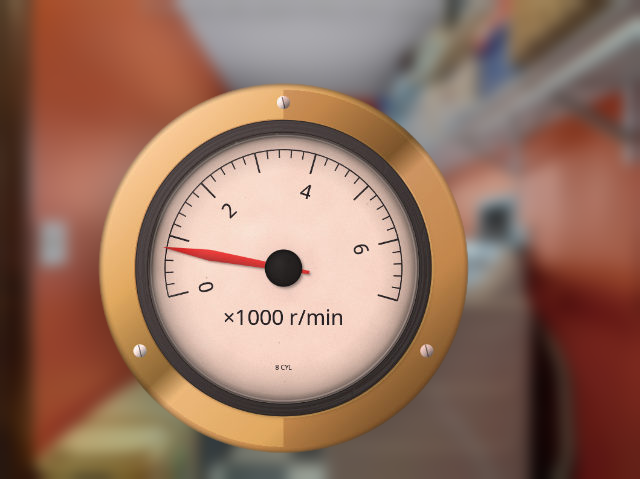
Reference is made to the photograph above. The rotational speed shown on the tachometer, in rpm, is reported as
800 rpm
